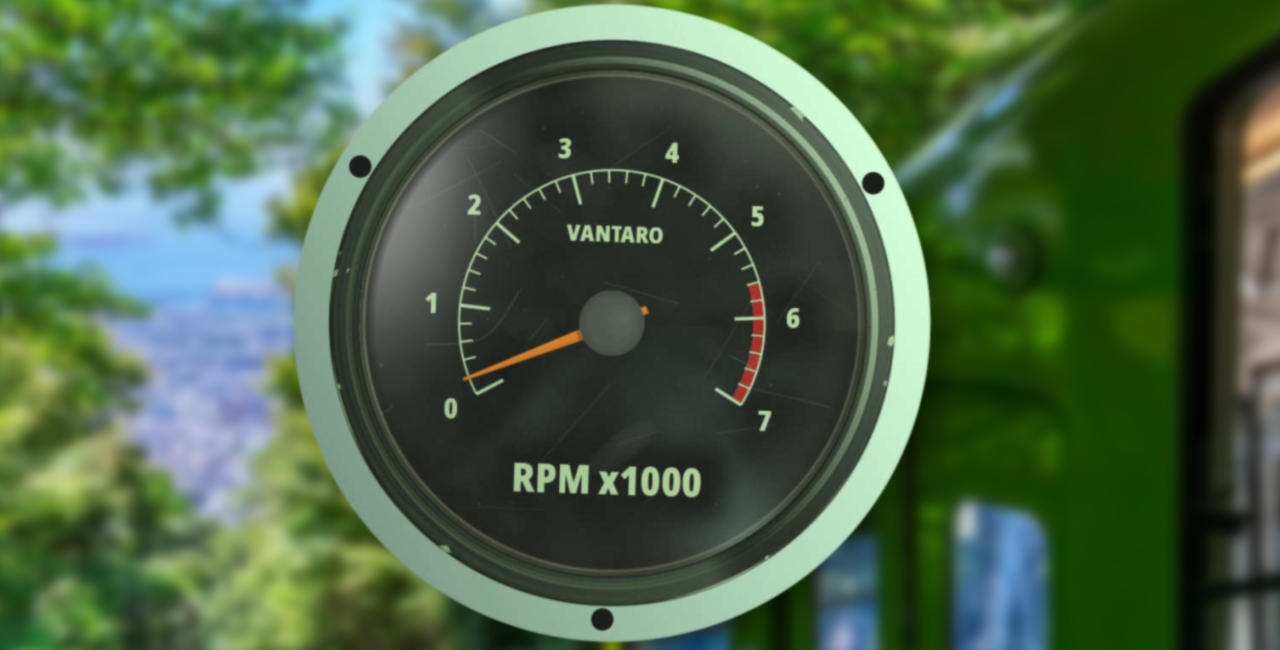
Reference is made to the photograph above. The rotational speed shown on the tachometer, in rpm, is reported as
200 rpm
